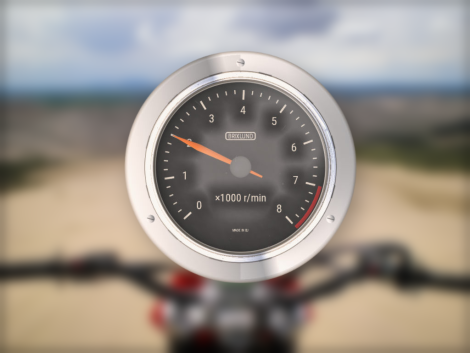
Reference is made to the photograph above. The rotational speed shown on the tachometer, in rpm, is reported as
2000 rpm
